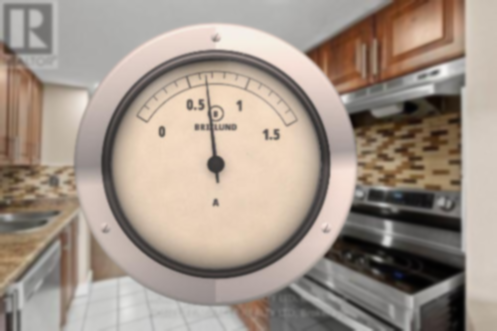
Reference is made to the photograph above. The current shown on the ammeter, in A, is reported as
0.65 A
